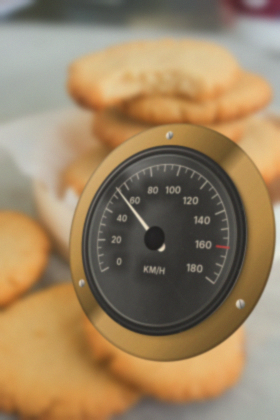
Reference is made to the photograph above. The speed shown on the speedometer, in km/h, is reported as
55 km/h
